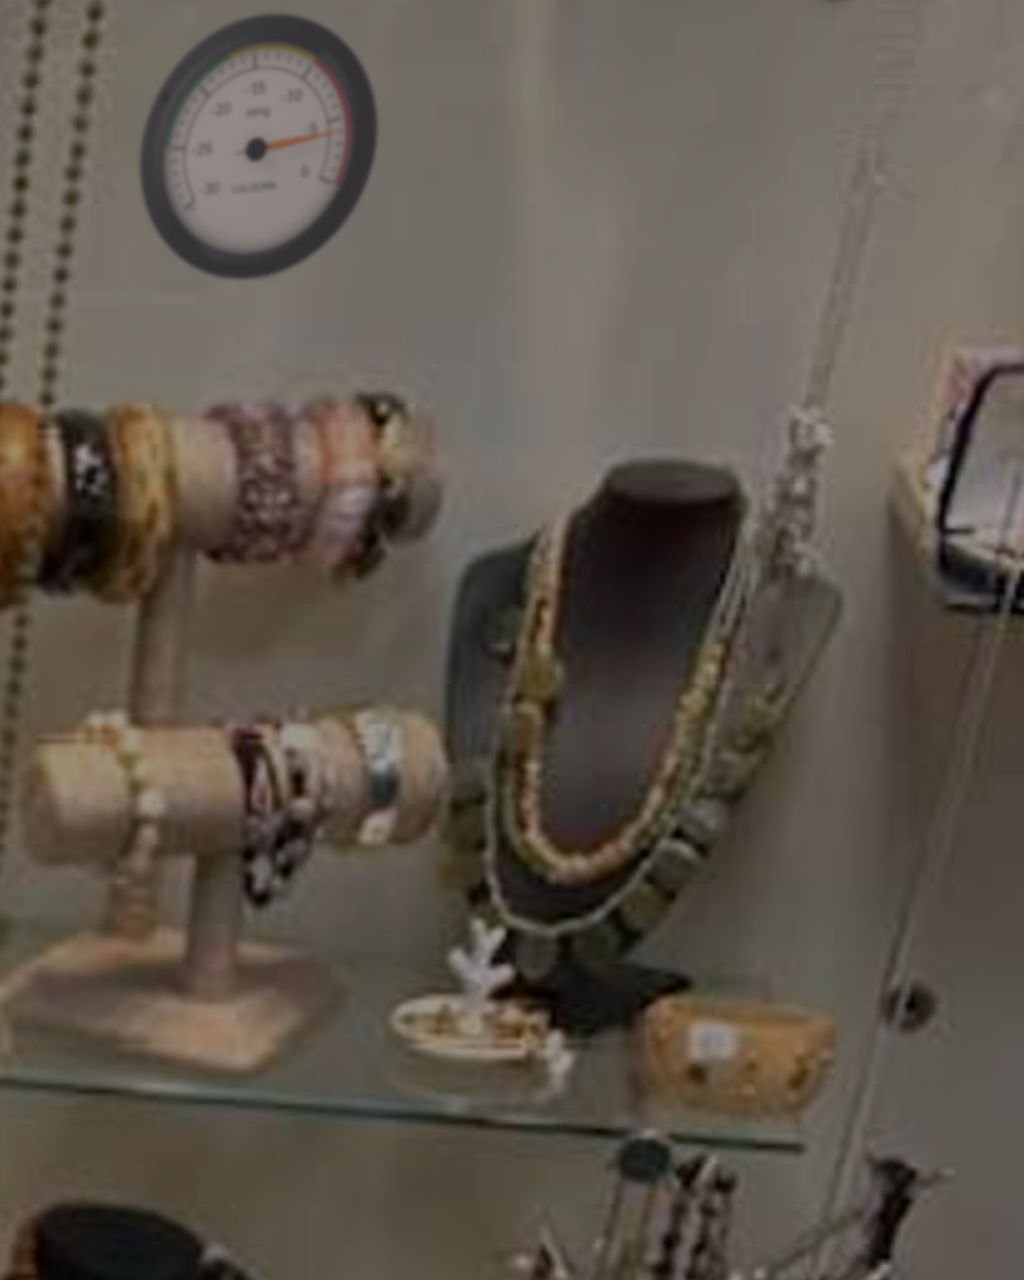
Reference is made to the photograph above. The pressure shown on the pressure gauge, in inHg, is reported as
-4 inHg
